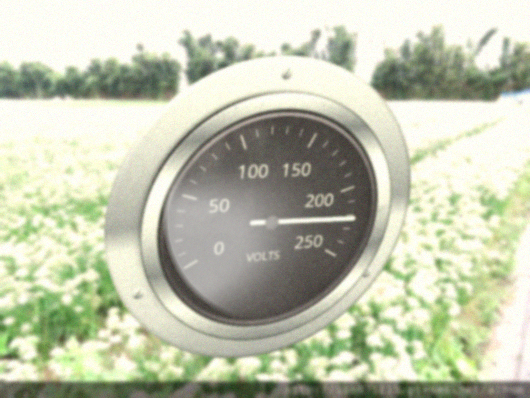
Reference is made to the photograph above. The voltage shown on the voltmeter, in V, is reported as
220 V
